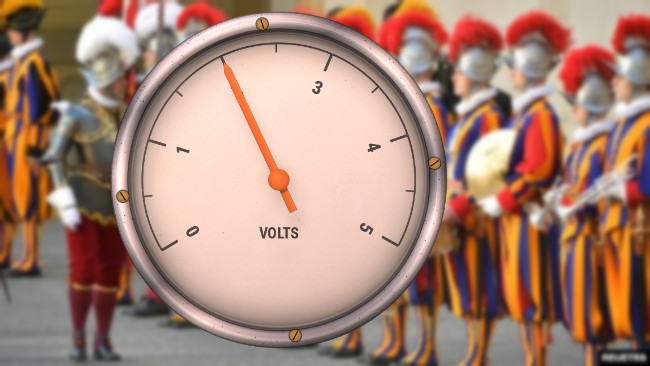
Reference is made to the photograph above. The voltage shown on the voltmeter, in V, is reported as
2 V
